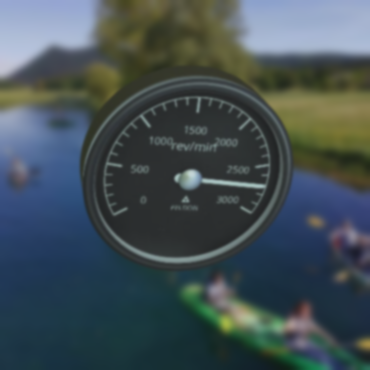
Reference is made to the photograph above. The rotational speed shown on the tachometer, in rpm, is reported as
2700 rpm
